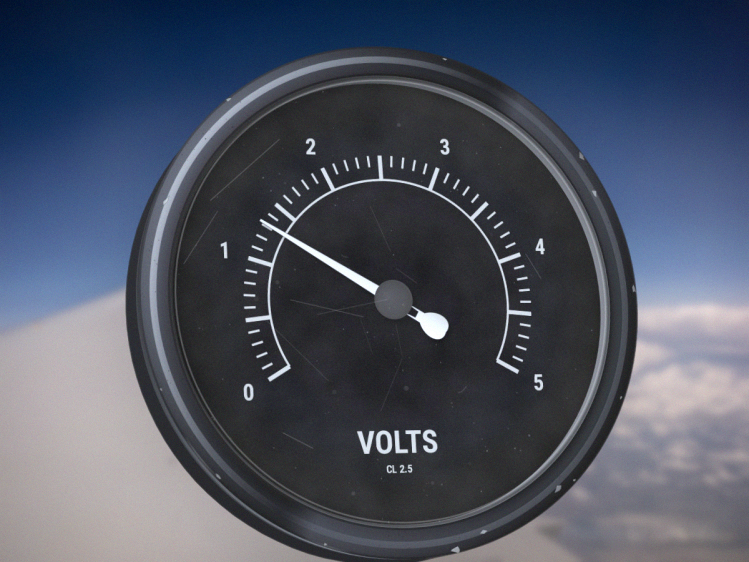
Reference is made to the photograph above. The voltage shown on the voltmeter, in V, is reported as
1.3 V
